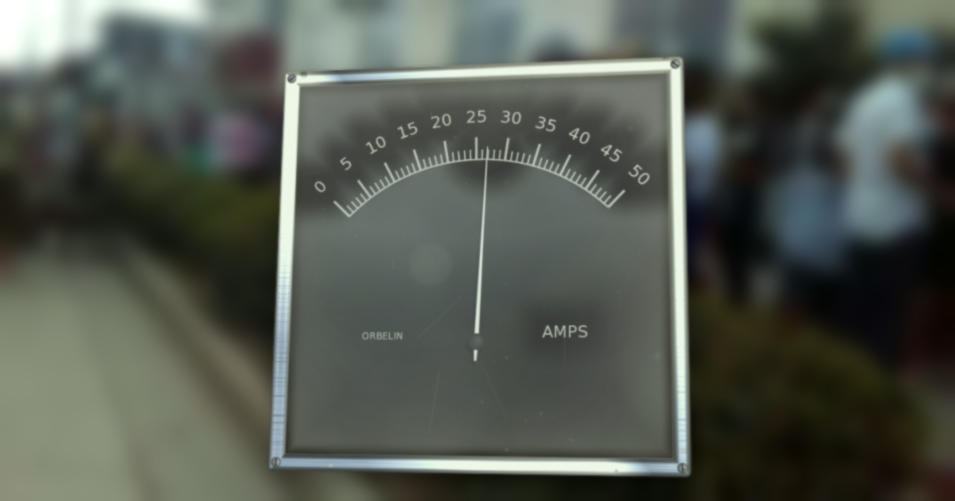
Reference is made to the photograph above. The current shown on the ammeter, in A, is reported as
27 A
